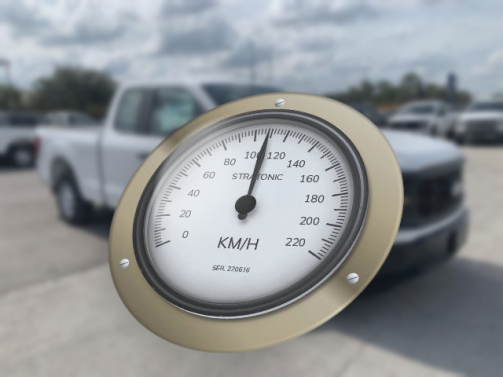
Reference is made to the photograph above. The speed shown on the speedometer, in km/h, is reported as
110 km/h
